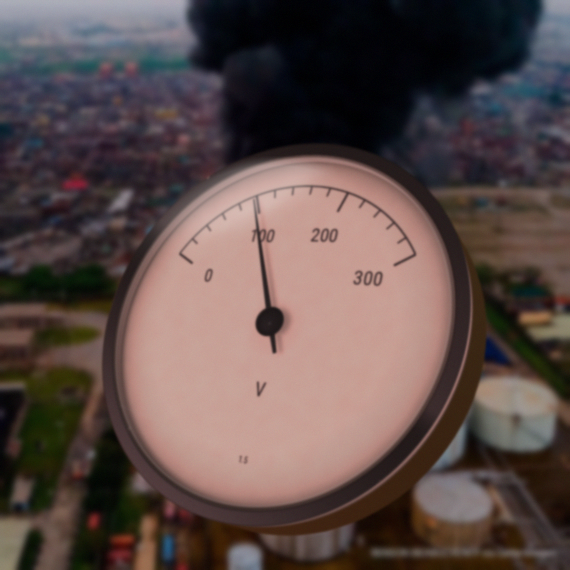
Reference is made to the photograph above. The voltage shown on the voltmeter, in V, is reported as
100 V
